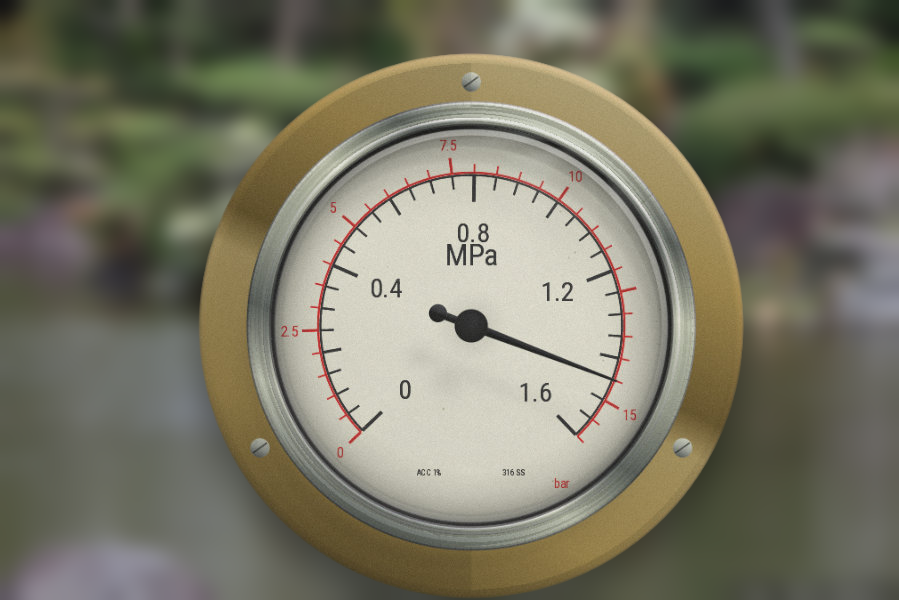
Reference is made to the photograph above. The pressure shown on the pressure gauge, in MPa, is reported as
1.45 MPa
